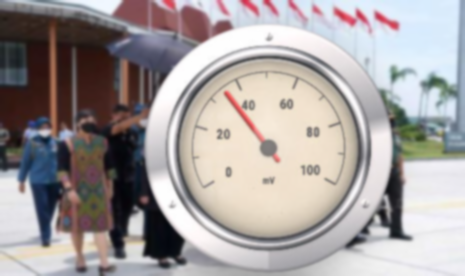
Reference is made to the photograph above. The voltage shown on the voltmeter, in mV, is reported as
35 mV
